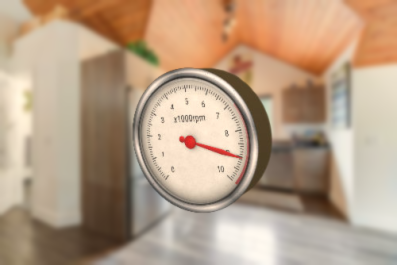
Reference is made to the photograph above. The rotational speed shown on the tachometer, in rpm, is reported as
9000 rpm
